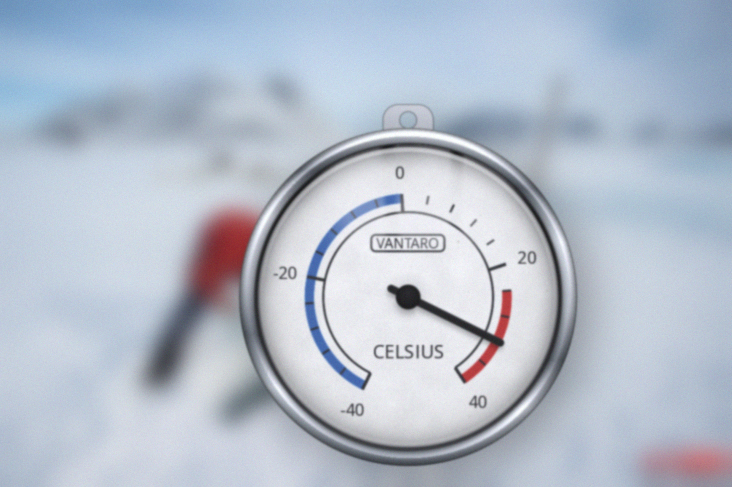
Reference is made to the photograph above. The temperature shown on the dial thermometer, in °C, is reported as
32 °C
